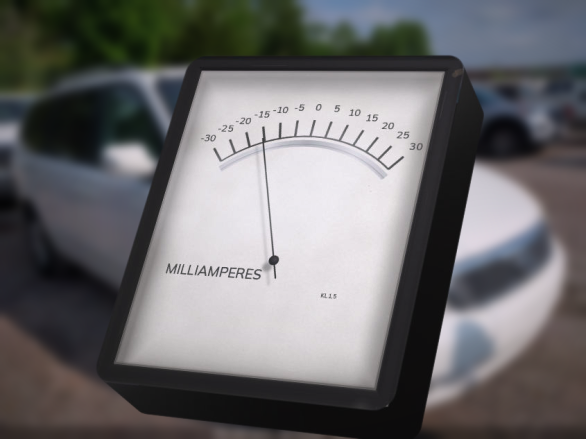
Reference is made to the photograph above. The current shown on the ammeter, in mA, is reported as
-15 mA
